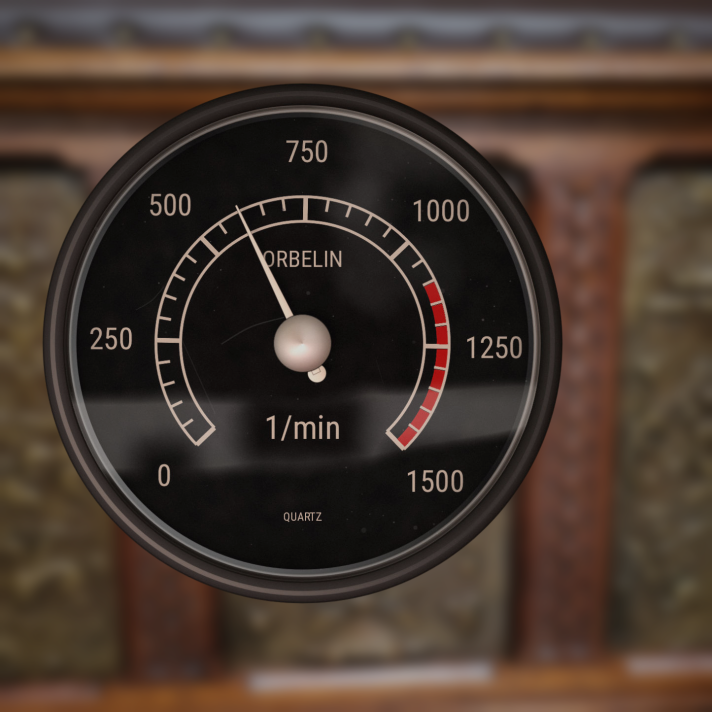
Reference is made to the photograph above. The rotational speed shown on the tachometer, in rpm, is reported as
600 rpm
